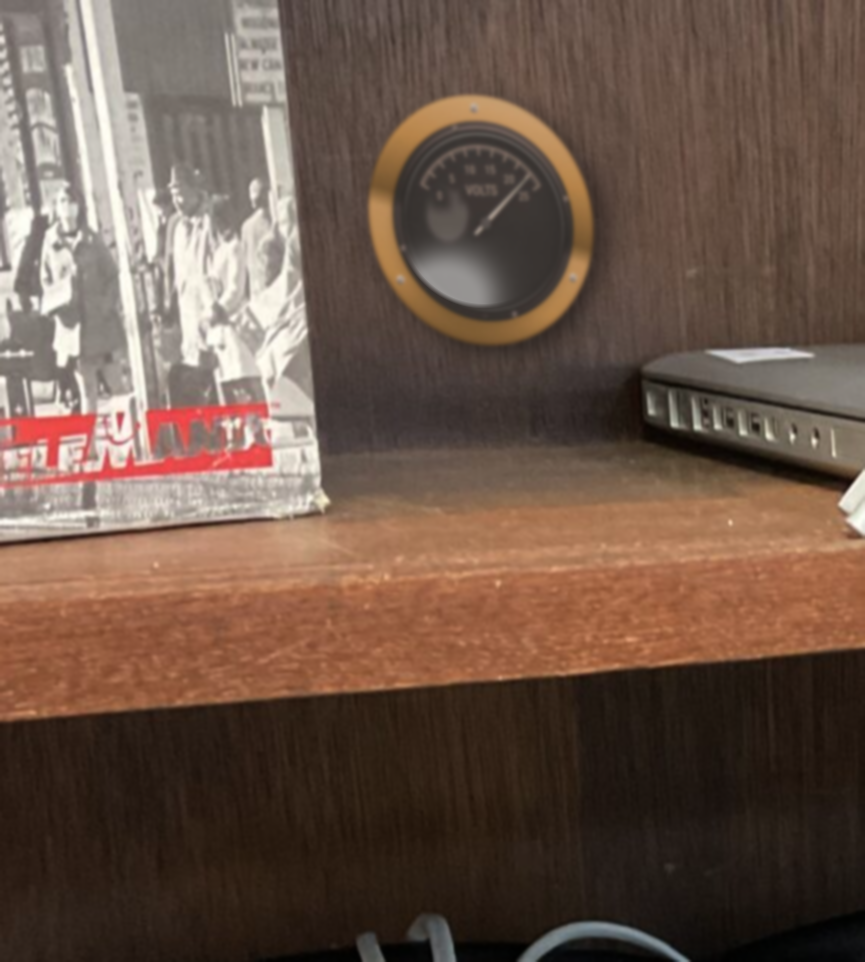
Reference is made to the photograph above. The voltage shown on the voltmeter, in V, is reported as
22.5 V
